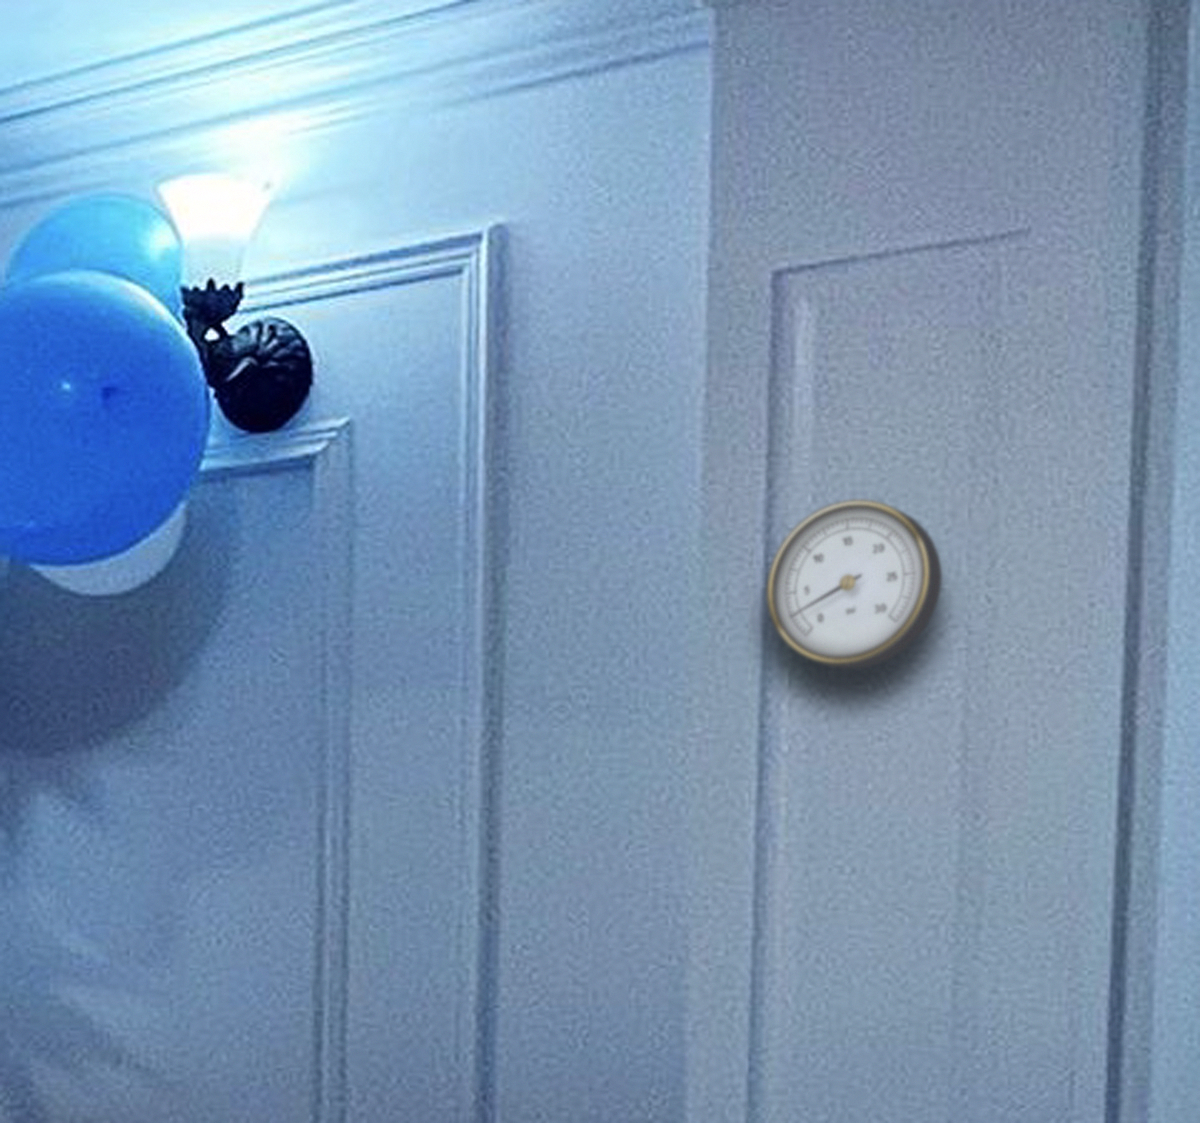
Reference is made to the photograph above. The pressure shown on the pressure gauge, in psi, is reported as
2.5 psi
